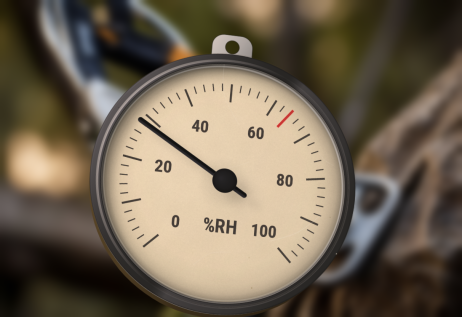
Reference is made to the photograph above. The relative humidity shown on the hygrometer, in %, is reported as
28 %
